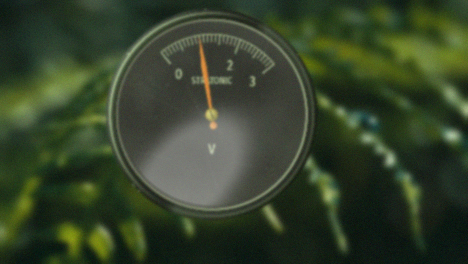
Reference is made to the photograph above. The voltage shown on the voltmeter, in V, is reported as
1 V
